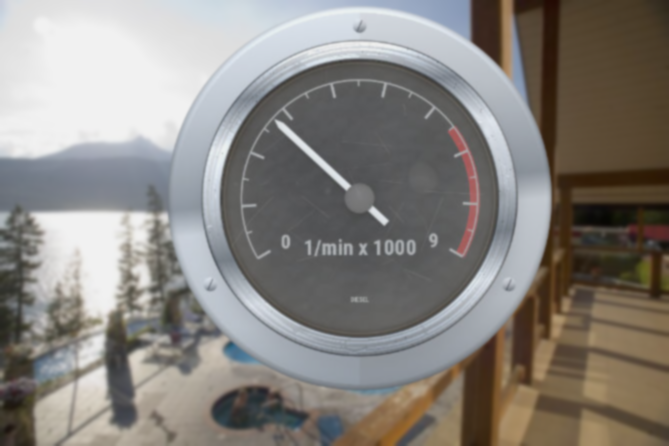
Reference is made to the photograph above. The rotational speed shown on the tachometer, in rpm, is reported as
2750 rpm
